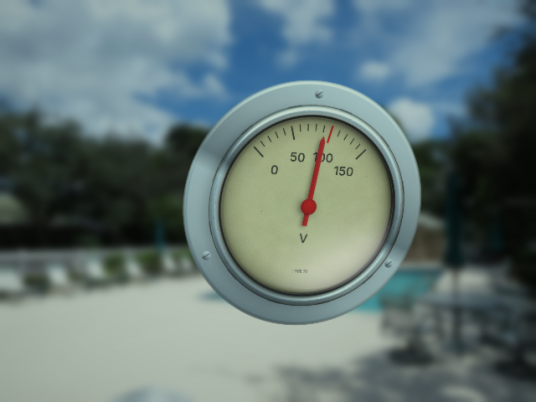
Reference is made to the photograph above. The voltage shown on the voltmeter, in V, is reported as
90 V
